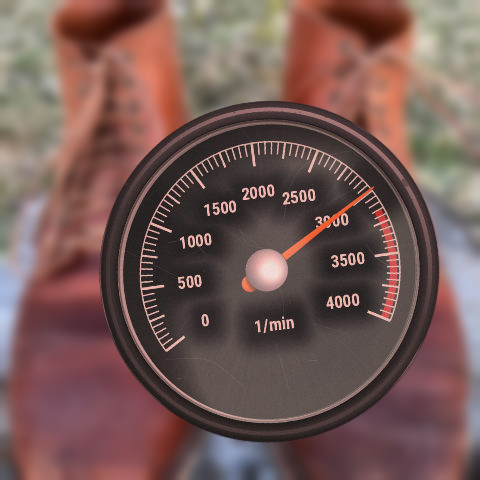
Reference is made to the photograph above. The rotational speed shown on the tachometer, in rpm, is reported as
3000 rpm
